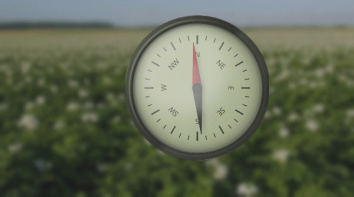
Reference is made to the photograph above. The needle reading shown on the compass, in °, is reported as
355 °
